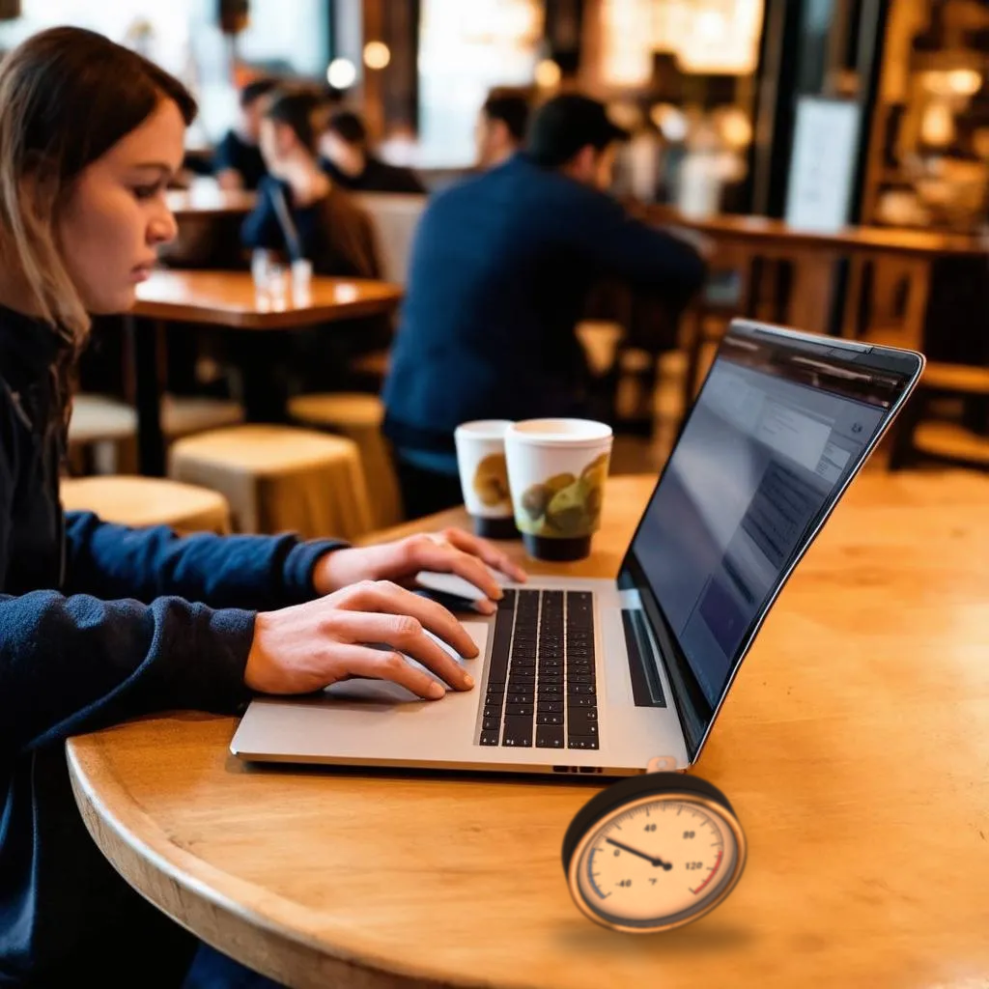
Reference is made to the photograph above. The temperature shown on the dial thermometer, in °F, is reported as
10 °F
